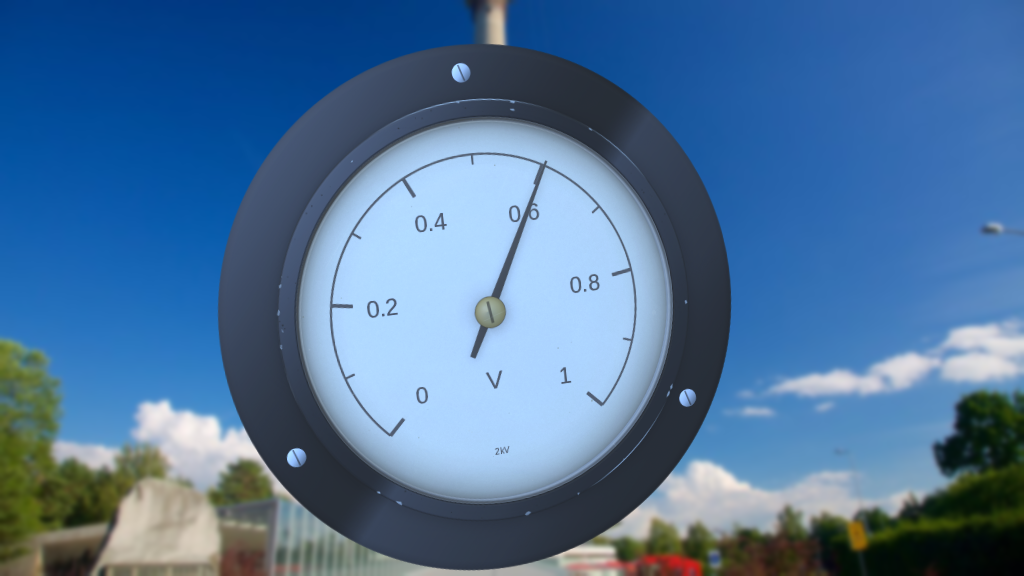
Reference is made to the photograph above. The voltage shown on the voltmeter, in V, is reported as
0.6 V
